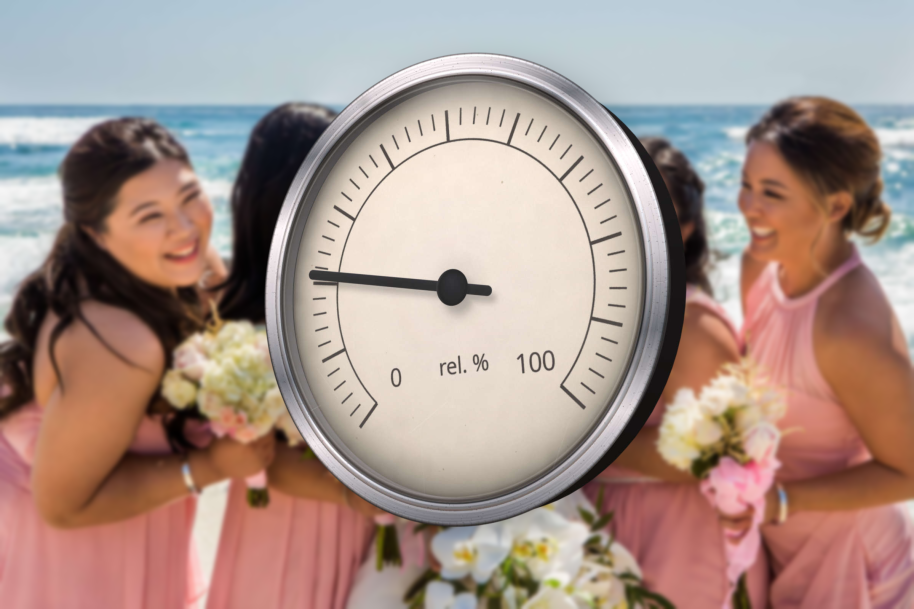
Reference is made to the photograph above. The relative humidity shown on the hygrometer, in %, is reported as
21 %
